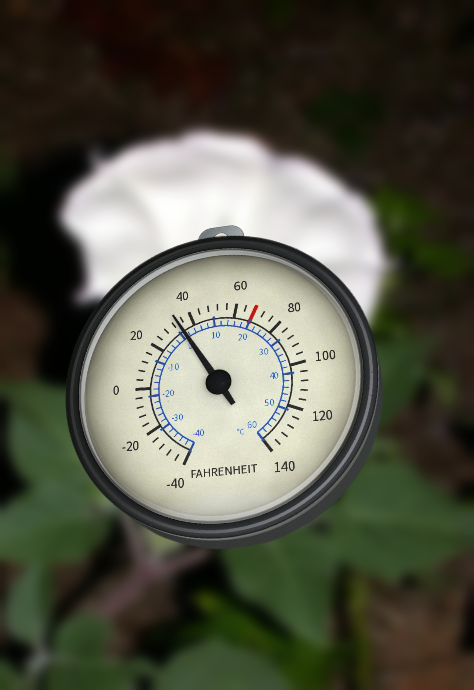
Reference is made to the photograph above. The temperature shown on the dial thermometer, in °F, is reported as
34 °F
